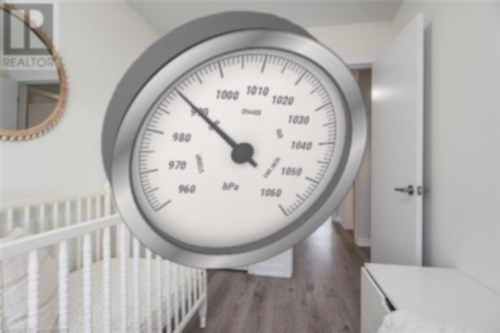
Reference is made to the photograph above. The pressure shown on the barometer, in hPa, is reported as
990 hPa
